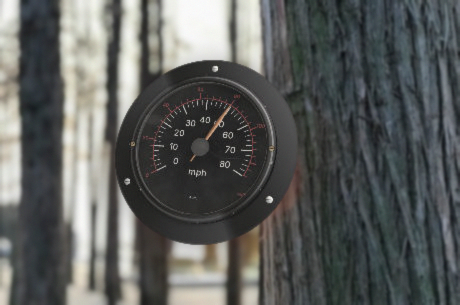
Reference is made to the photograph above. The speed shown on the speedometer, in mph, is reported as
50 mph
